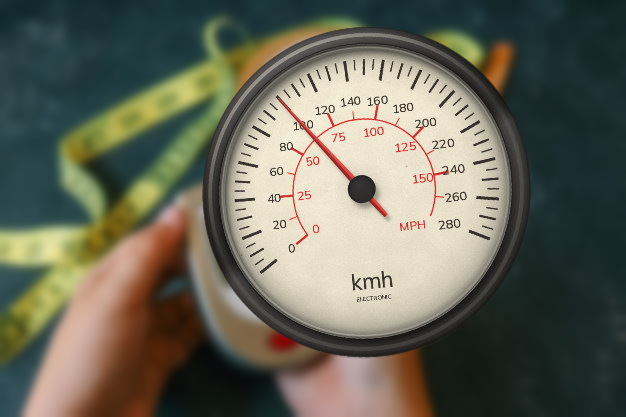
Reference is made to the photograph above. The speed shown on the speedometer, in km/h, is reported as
100 km/h
